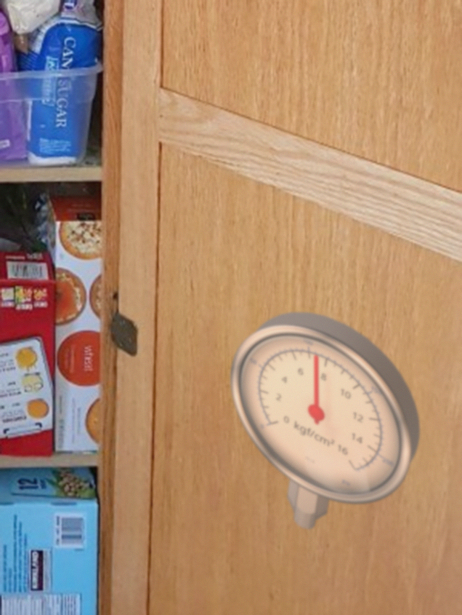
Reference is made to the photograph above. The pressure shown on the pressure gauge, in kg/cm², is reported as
7.5 kg/cm²
